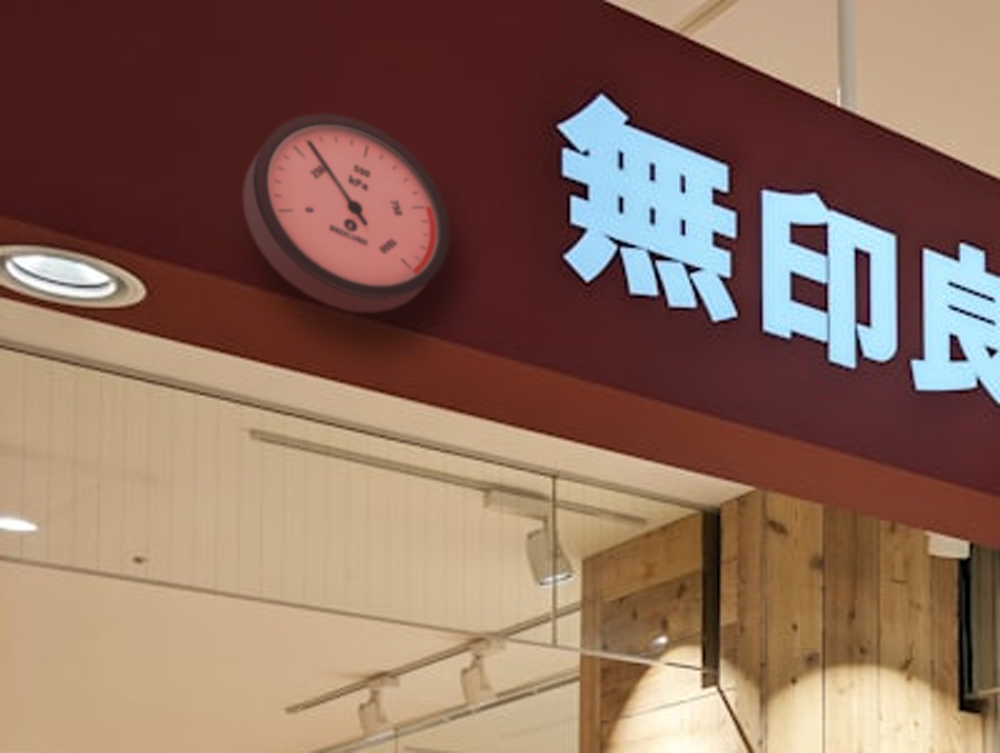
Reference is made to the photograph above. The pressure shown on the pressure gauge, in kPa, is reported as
300 kPa
